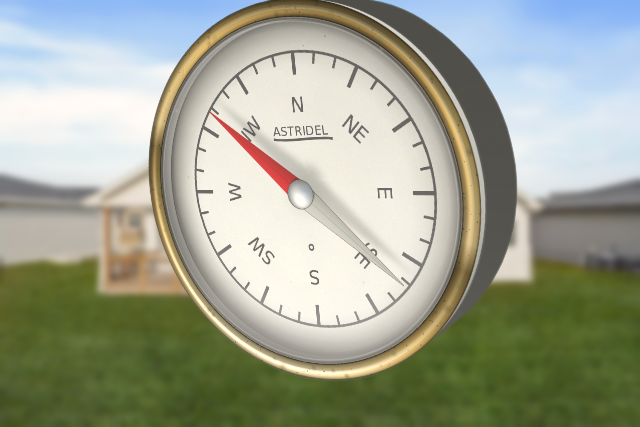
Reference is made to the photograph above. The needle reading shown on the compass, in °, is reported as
310 °
